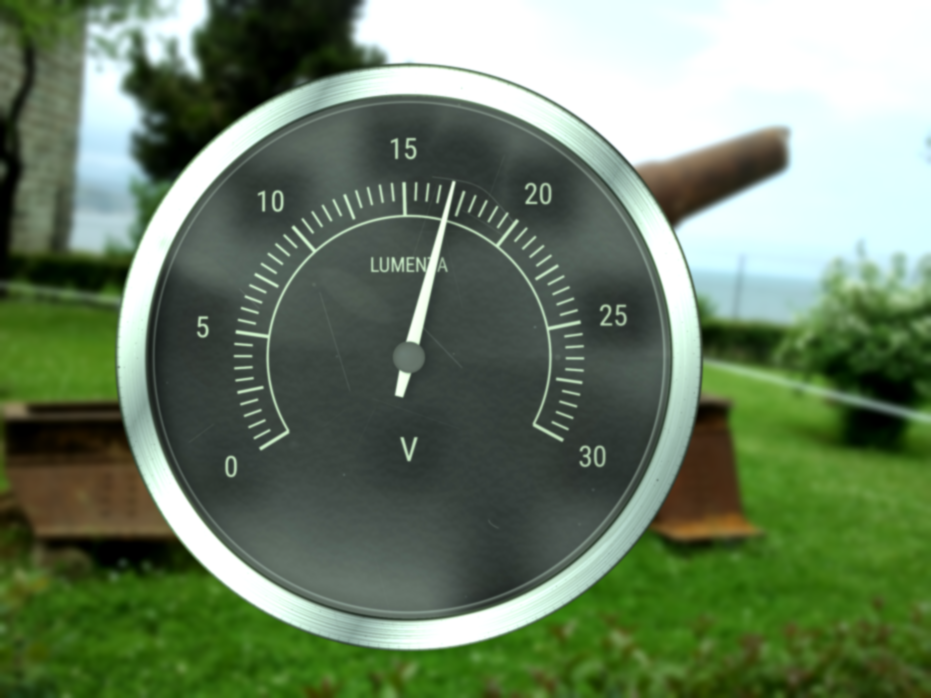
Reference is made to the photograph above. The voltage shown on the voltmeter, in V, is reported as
17 V
